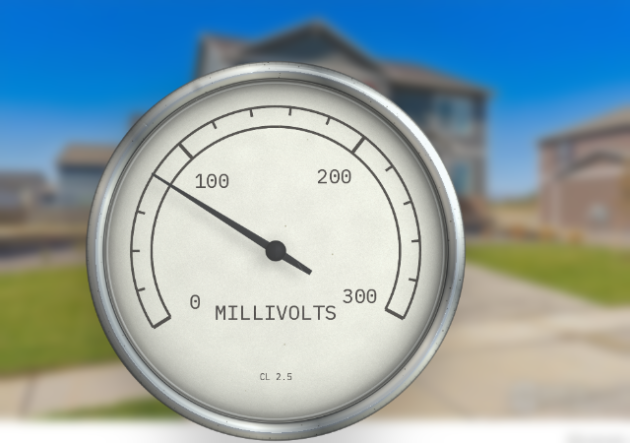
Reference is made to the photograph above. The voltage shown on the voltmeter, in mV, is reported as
80 mV
